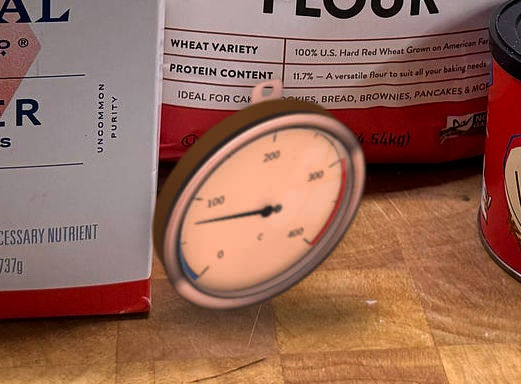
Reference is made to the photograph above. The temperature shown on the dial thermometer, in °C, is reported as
75 °C
